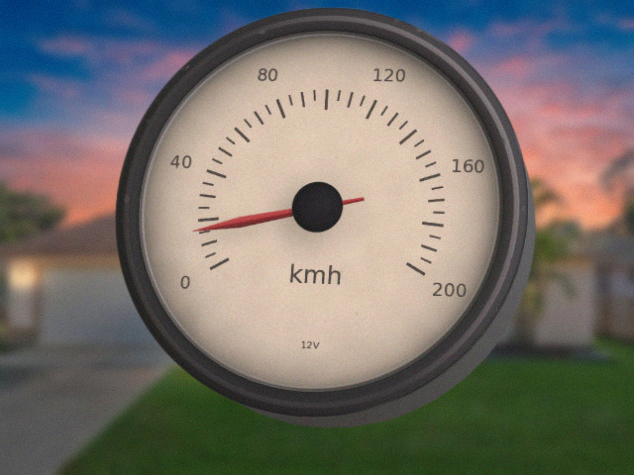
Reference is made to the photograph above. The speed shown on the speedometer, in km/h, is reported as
15 km/h
